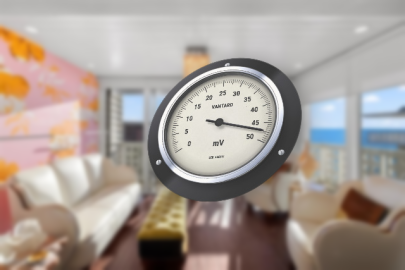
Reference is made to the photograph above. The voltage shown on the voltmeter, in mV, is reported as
47.5 mV
